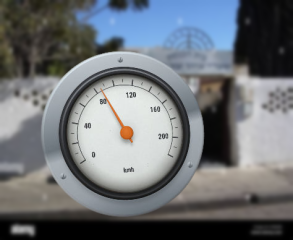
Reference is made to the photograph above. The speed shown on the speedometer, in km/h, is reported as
85 km/h
